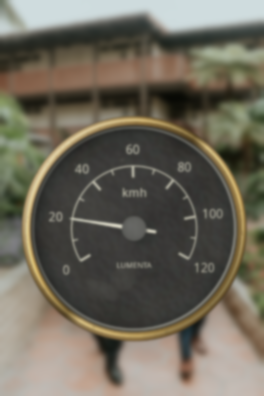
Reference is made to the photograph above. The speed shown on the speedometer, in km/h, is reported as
20 km/h
